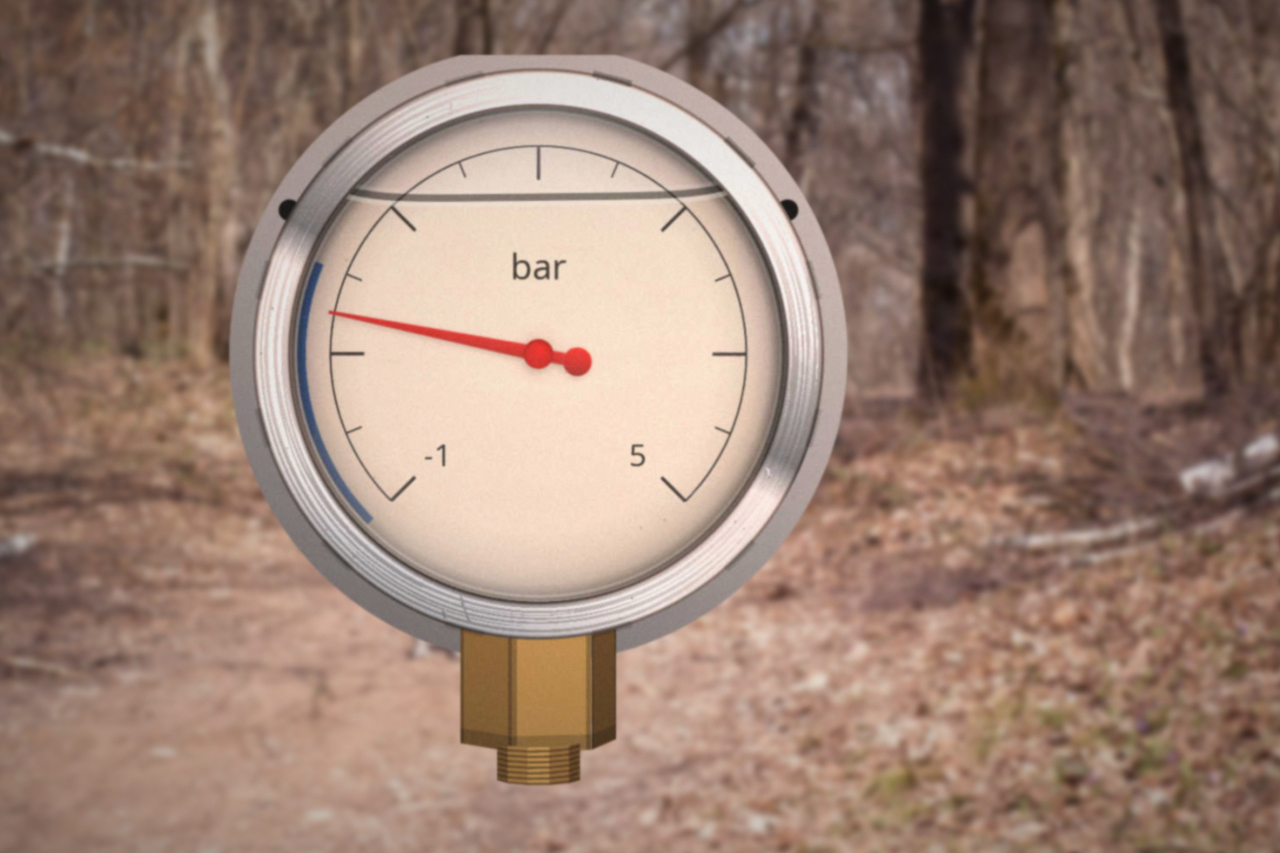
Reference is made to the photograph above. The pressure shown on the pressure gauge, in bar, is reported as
0.25 bar
